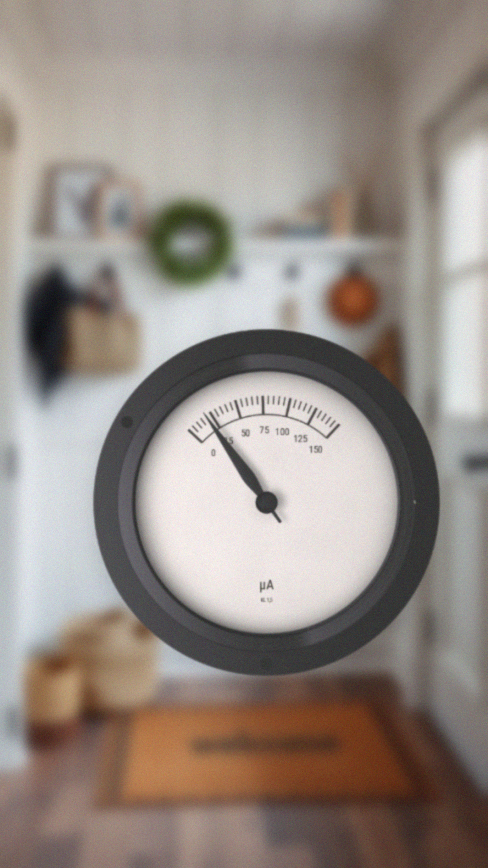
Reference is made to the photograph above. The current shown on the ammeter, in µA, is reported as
20 µA
